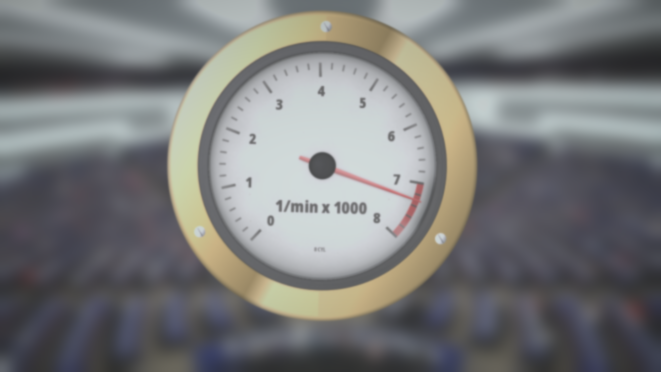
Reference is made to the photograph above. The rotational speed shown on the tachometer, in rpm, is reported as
7300 rpm
